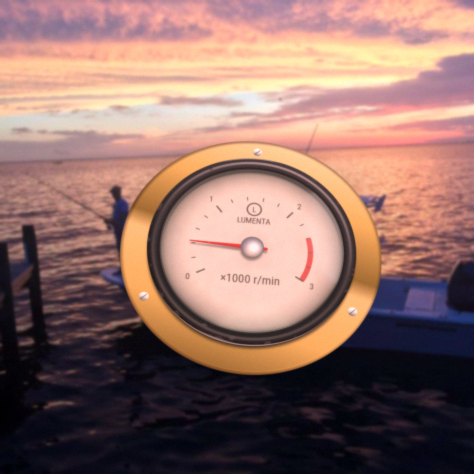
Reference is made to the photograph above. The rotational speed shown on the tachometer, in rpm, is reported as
400 rpm
